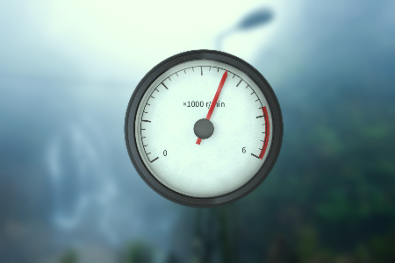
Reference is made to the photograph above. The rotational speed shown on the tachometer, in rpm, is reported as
3600 rpm
